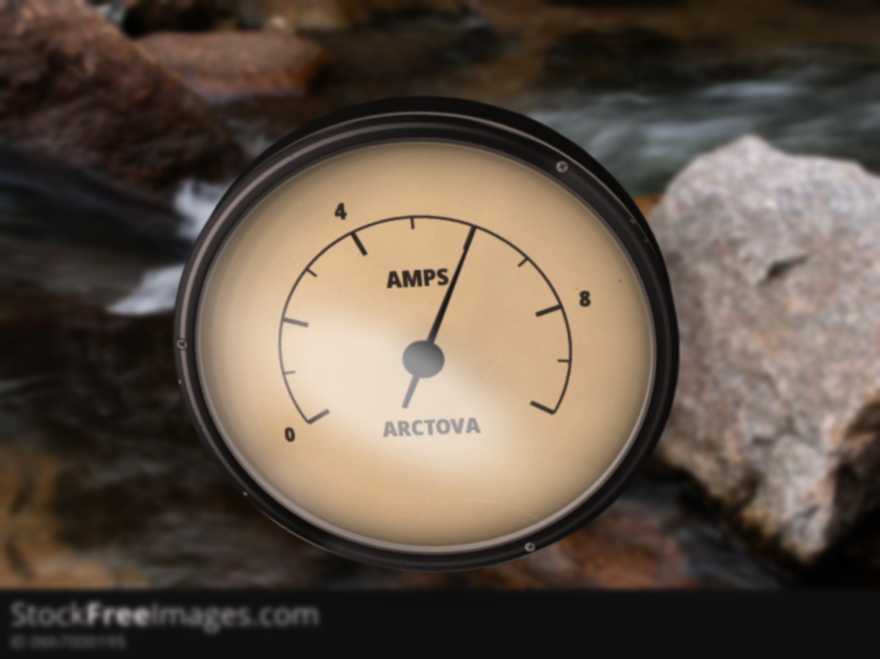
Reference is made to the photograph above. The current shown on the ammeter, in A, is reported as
6 A
